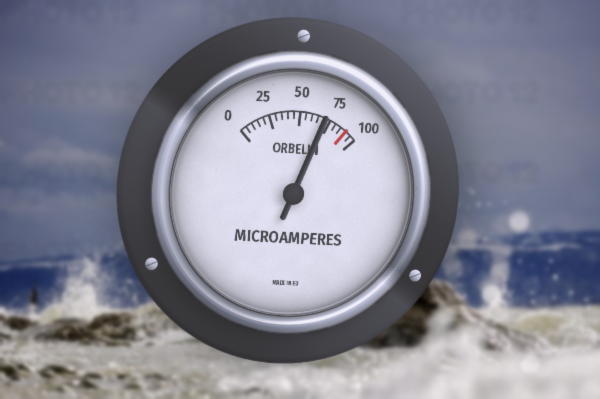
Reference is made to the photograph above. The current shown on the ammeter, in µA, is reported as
70 µA
